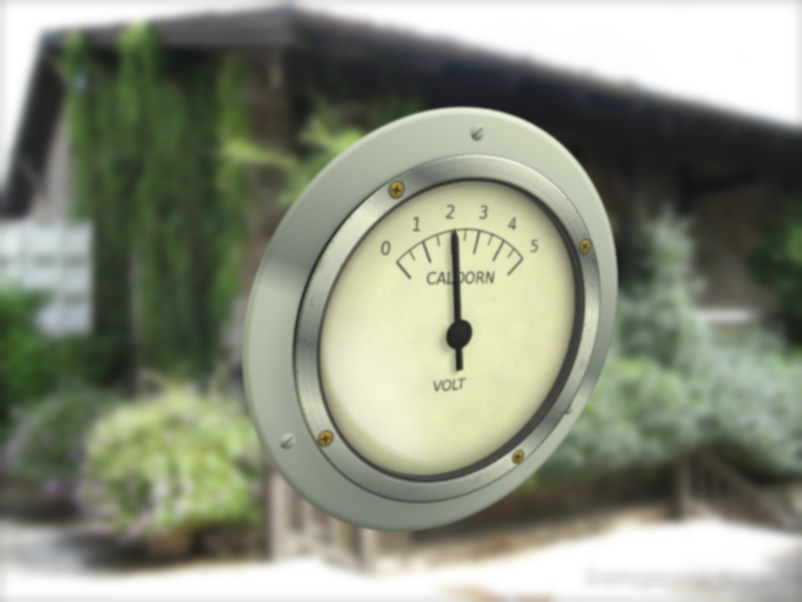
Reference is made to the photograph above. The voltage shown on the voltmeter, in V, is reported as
2 V
